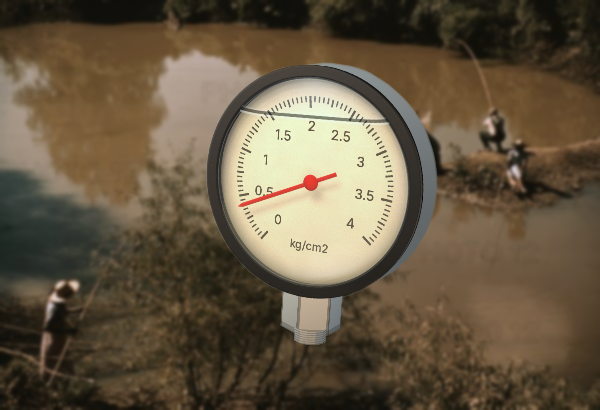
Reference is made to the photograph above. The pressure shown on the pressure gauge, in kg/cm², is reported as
0.4 kg/cm²
